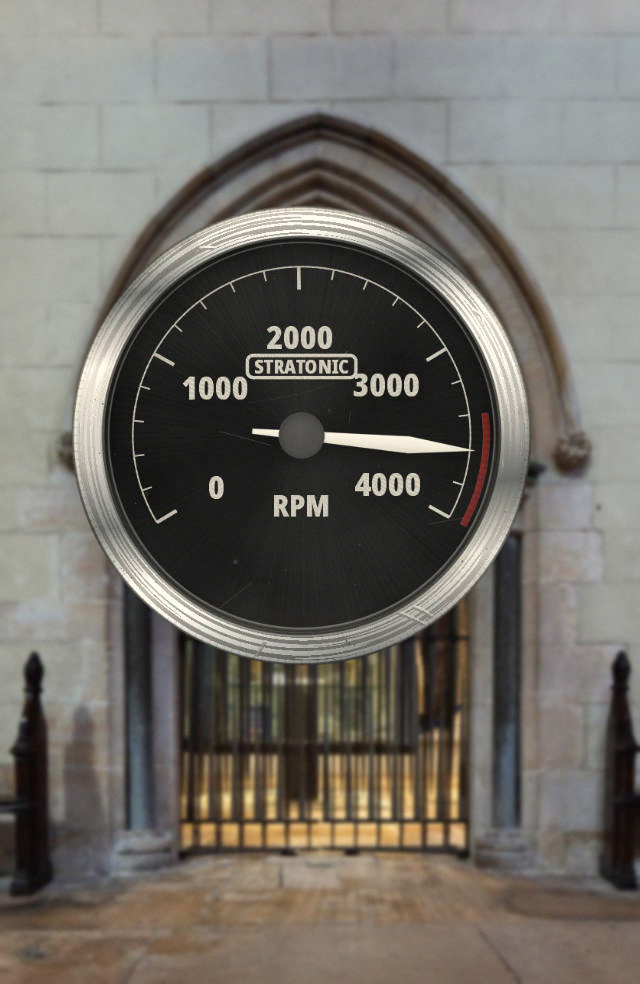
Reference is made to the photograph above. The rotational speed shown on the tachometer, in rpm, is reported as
3600 rpm
